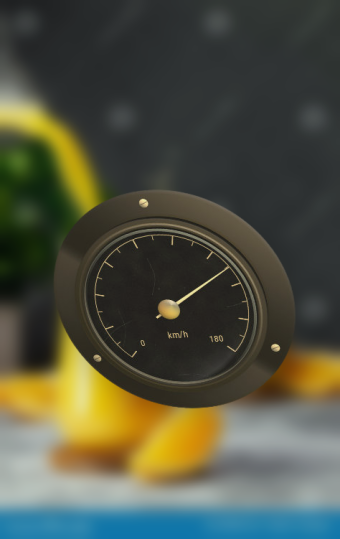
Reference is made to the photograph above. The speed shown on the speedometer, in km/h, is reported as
130 km/h
